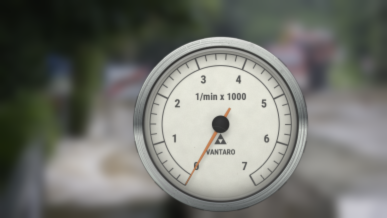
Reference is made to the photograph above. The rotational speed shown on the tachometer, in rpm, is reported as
0 rpm
